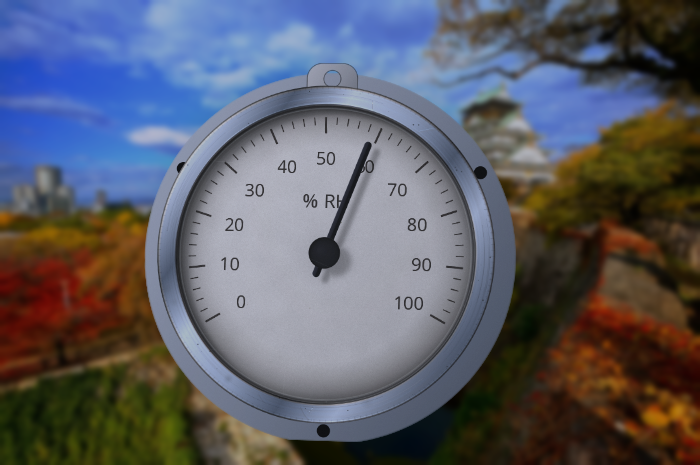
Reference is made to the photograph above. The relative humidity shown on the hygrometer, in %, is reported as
59 %
